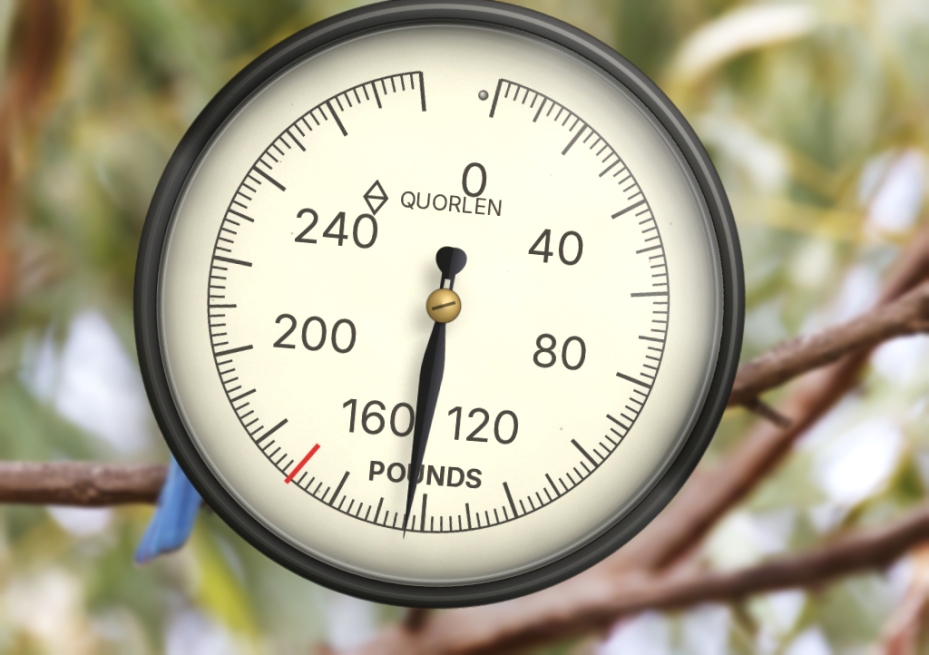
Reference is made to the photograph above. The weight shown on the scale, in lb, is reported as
144 lb
